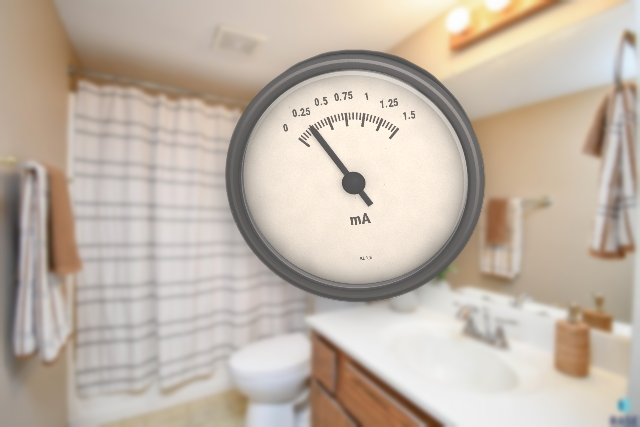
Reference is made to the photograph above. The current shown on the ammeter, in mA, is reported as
0.25 mA
